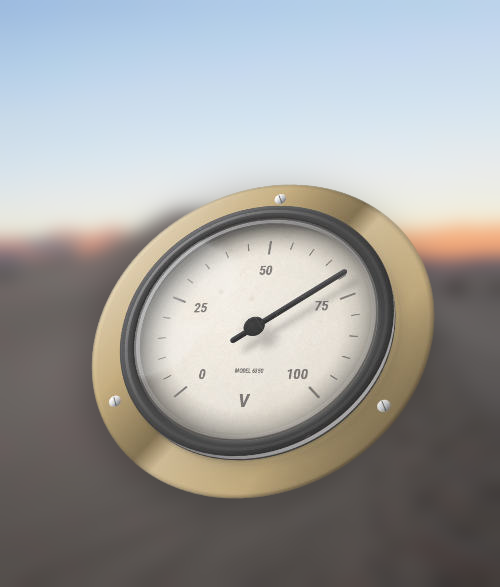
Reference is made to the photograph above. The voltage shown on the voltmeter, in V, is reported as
70 V
